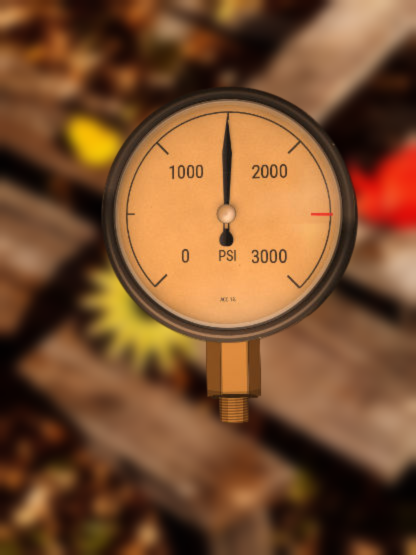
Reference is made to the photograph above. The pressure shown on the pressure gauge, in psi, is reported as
1500 psi
